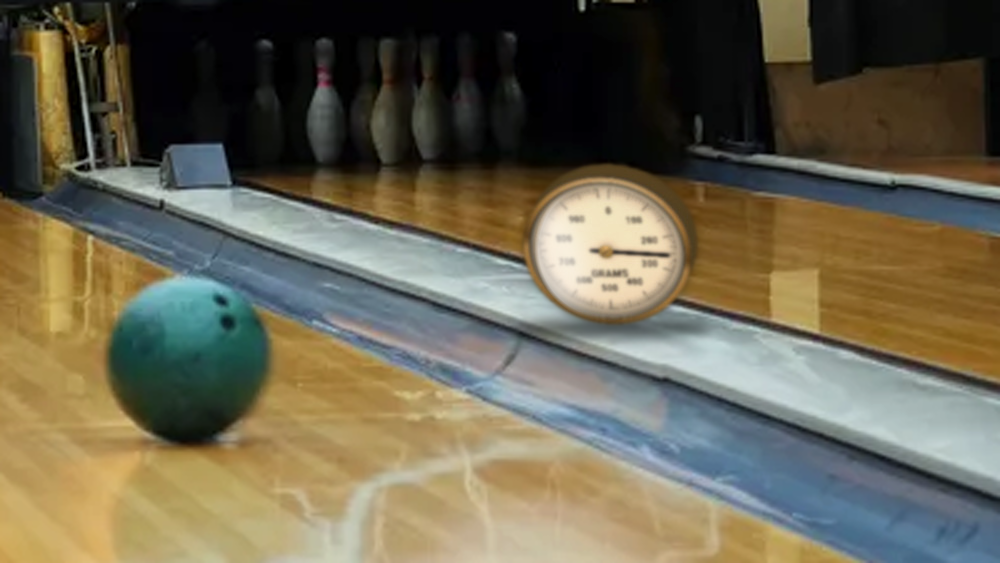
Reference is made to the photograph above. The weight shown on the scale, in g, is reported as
250 g
